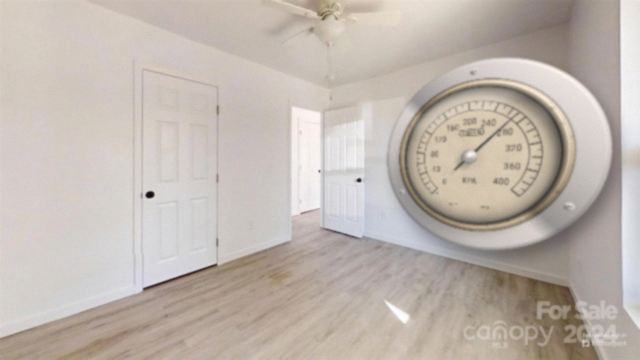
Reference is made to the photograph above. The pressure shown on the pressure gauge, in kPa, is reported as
270 kPa
